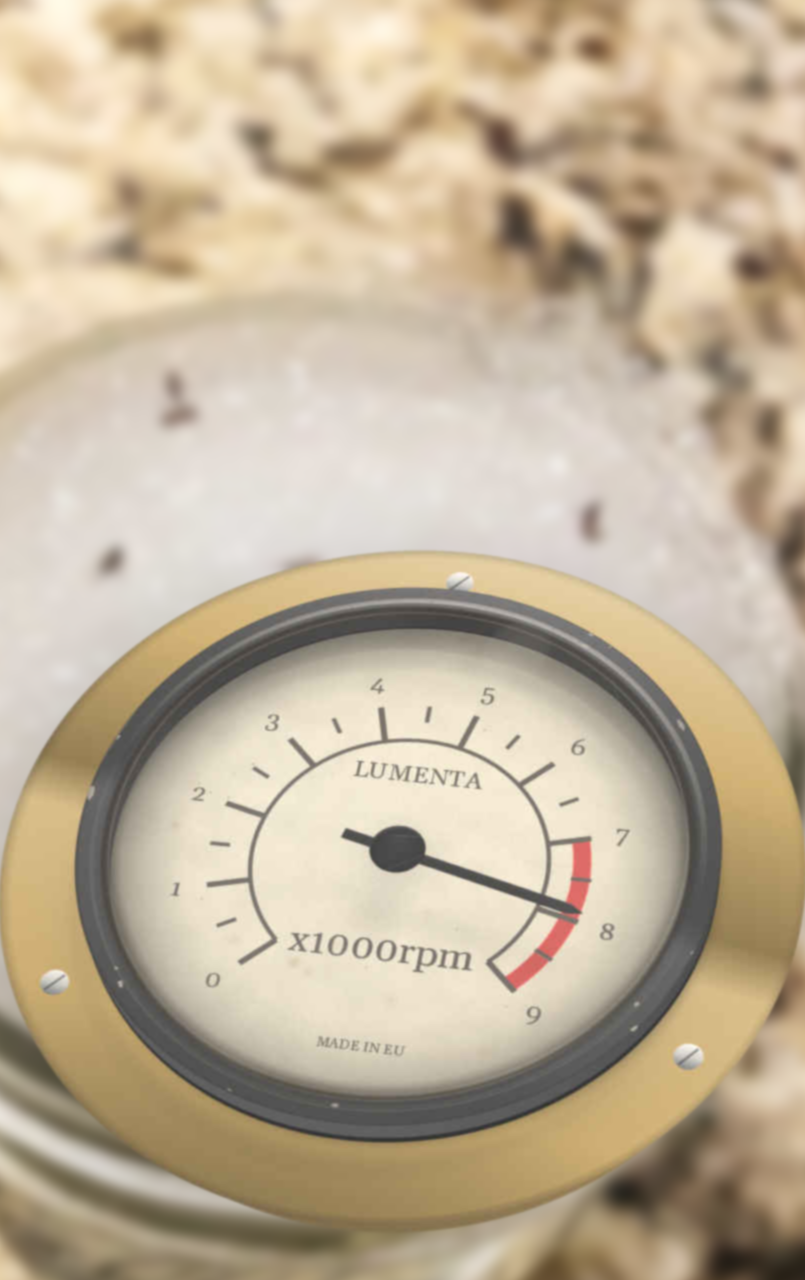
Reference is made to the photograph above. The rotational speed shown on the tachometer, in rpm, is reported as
8000 rpm
